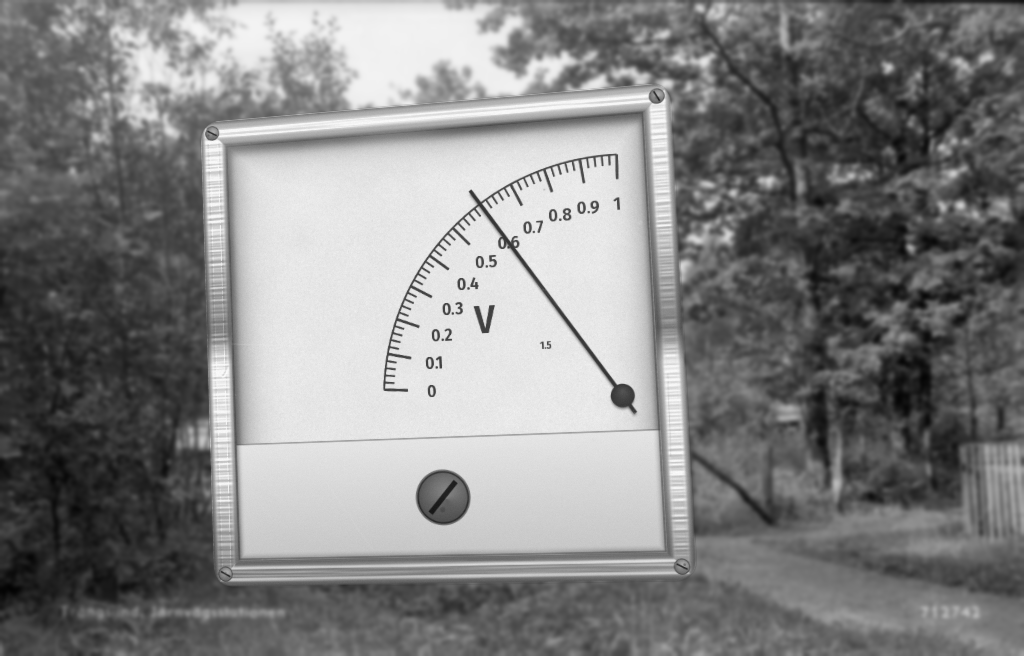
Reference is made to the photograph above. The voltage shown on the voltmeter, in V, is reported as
0.6 V
